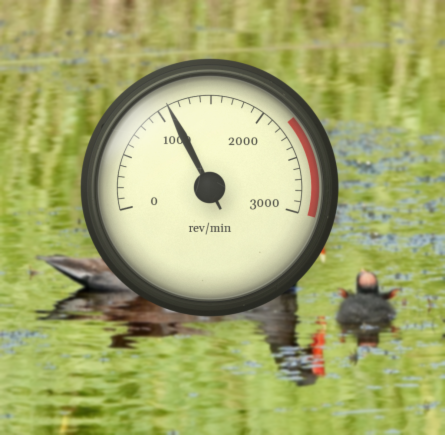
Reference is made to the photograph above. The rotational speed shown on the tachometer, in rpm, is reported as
1100 rpm
